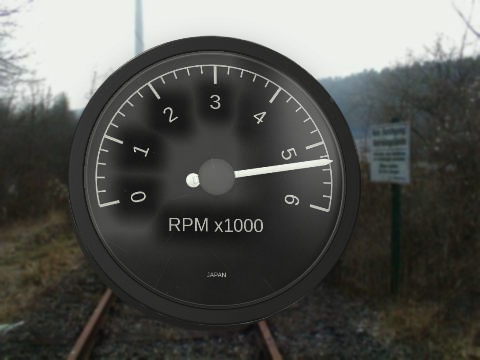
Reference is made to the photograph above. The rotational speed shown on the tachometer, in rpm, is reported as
5300 rpm
